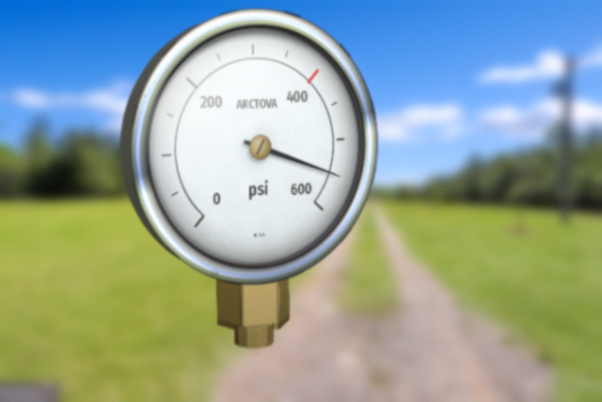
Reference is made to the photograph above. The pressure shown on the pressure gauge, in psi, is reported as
550 psi
